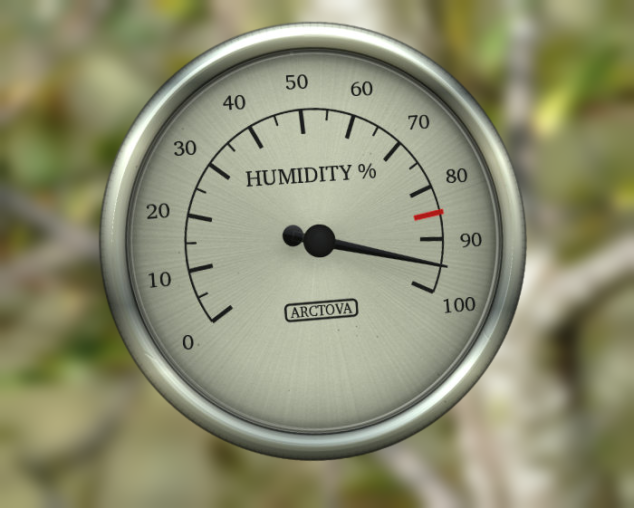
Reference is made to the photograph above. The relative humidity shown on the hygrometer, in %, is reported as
95 %
